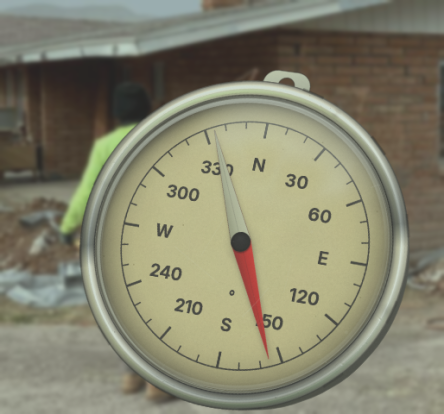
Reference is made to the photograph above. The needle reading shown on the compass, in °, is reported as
155 °
